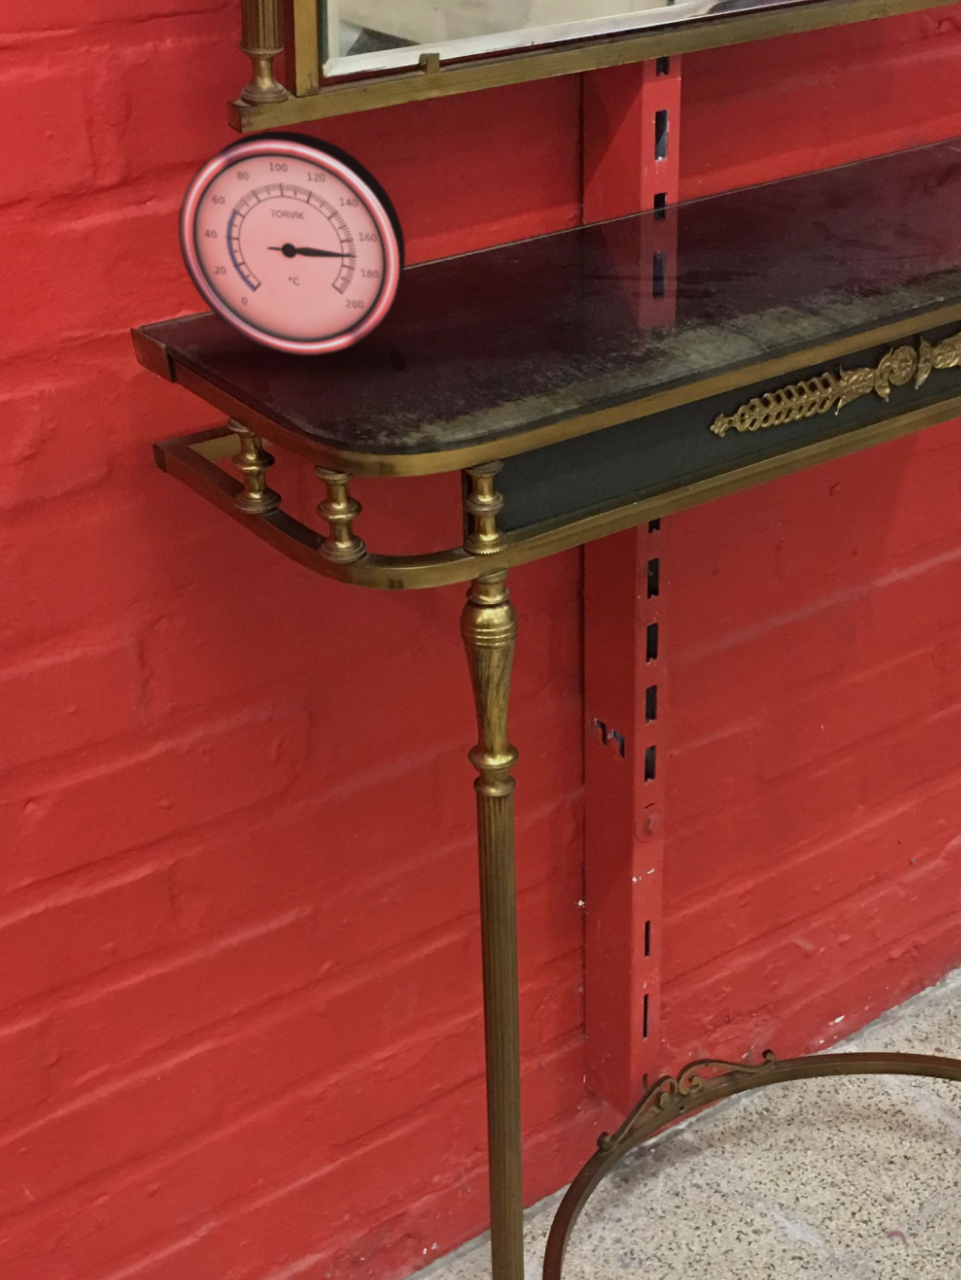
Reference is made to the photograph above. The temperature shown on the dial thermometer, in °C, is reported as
170 °C
